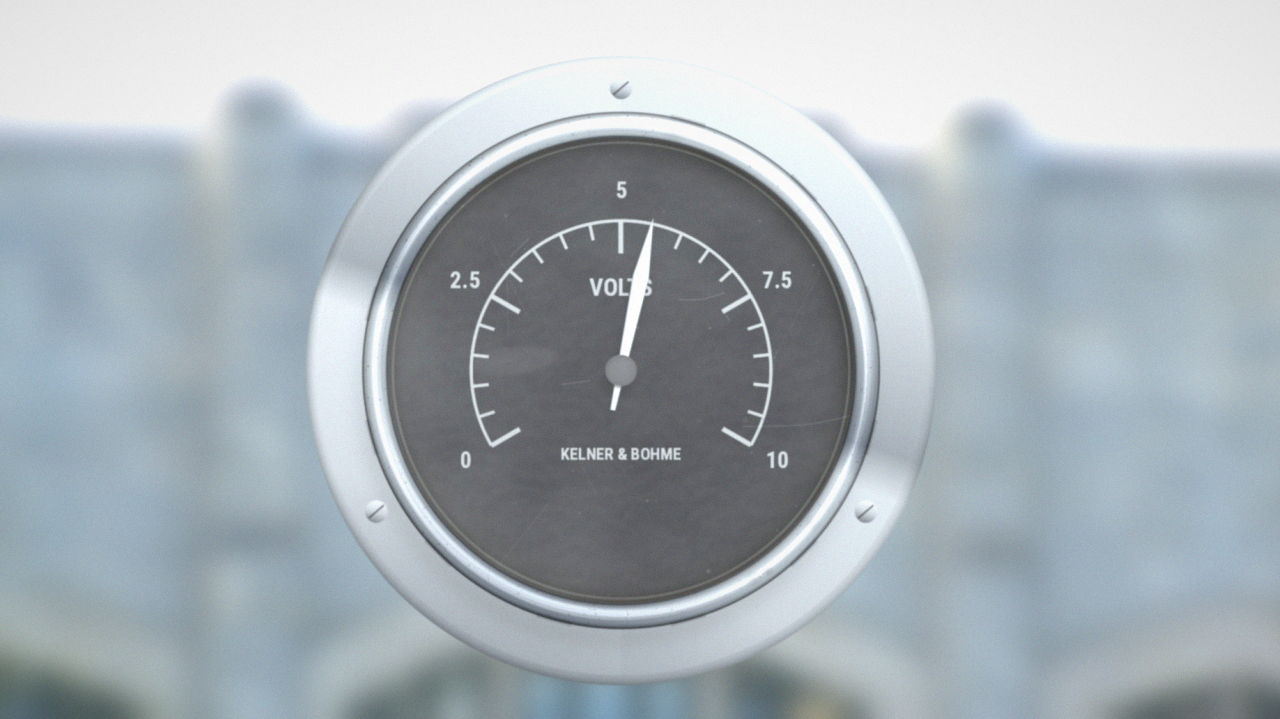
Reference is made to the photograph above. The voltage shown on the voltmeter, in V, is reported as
5.5 V
